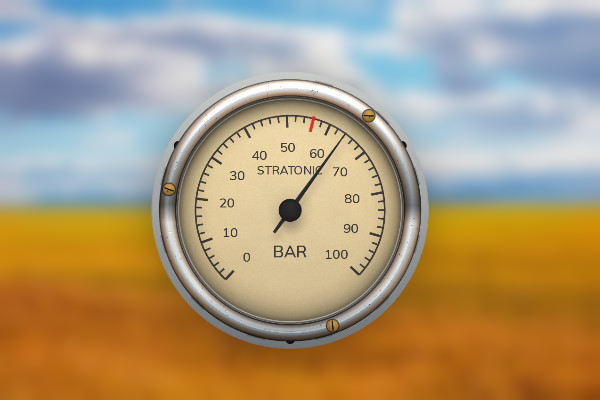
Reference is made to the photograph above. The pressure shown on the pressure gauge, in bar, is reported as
64 bar
